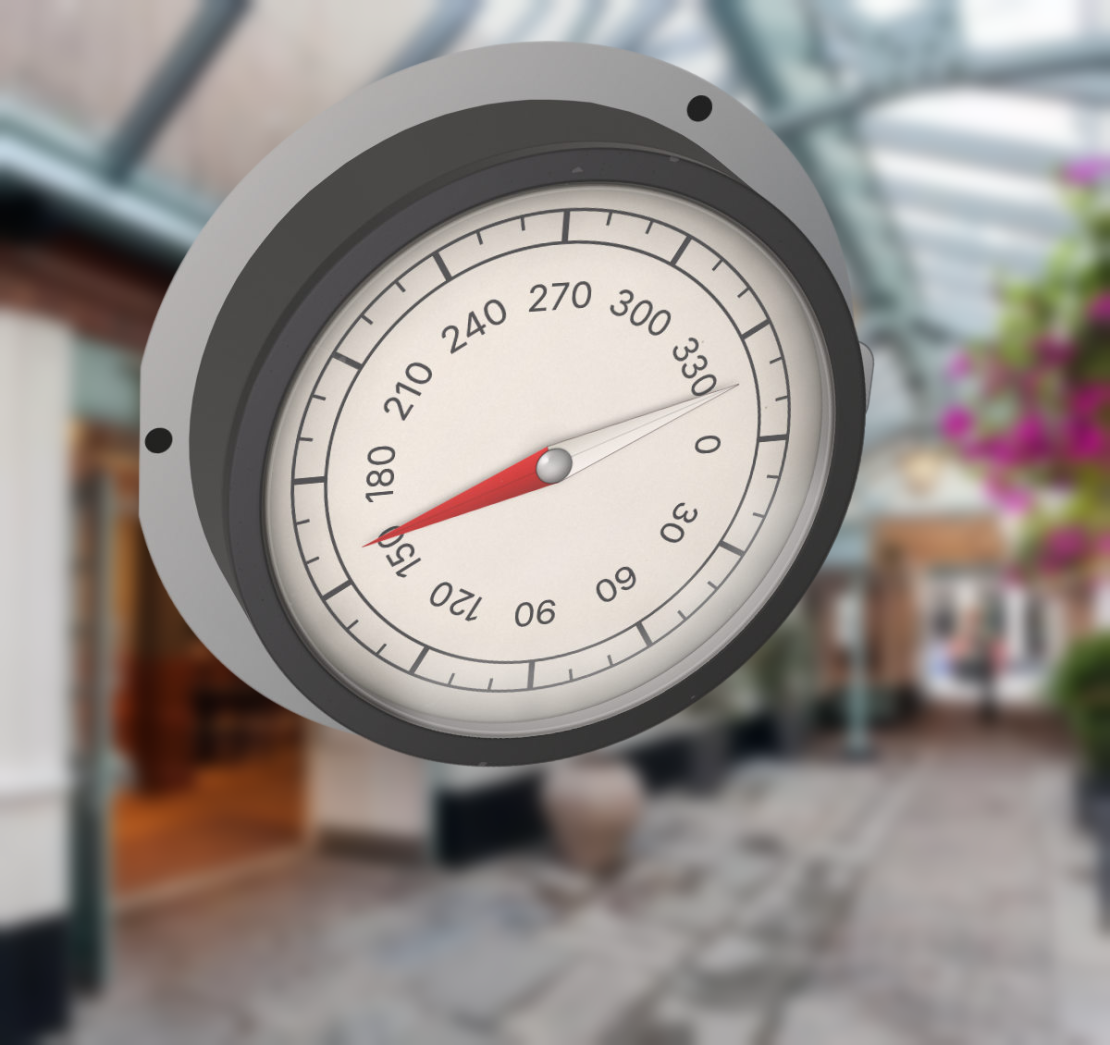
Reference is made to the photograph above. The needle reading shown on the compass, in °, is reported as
160 °
